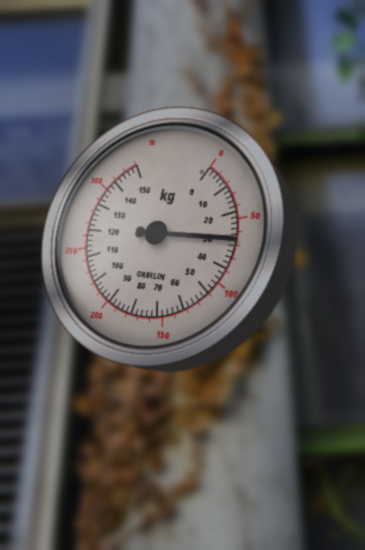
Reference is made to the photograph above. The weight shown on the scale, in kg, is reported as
30 kg
